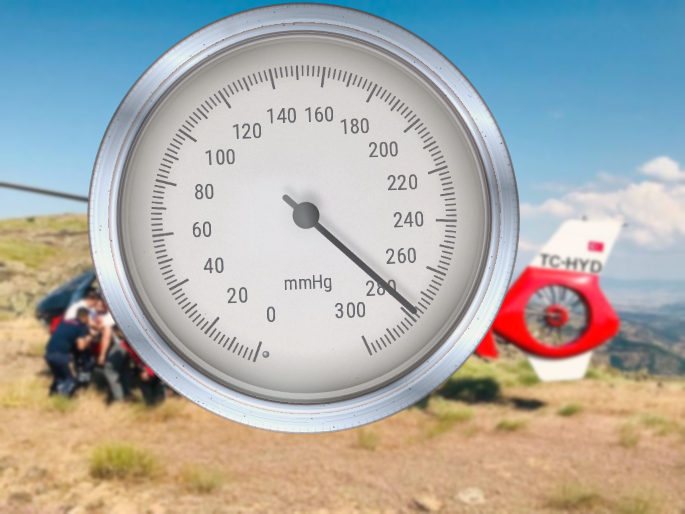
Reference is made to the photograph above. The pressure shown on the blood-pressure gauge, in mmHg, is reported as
278 mmHg
